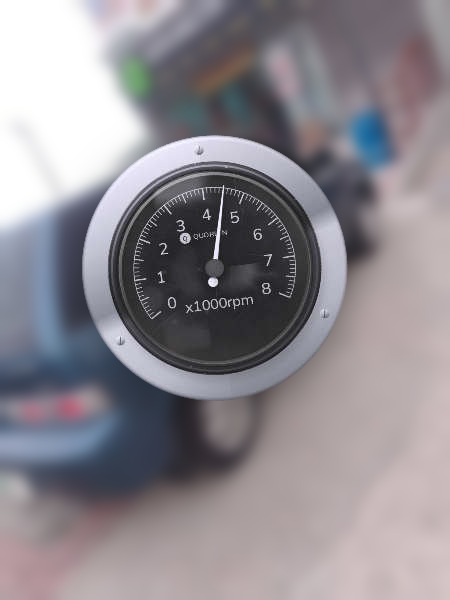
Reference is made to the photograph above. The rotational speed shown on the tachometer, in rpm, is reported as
4500 rpm
